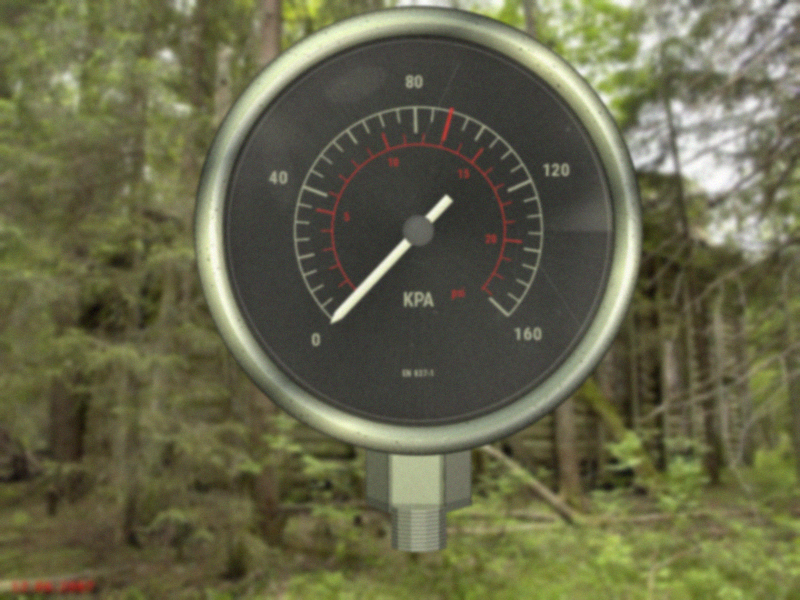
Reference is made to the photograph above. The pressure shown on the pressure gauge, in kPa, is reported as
0 kPa
